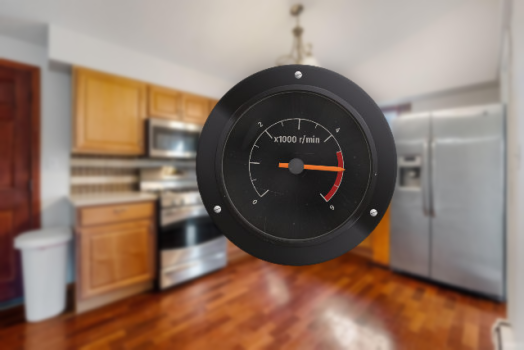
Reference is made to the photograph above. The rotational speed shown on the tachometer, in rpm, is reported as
5000 rpm
